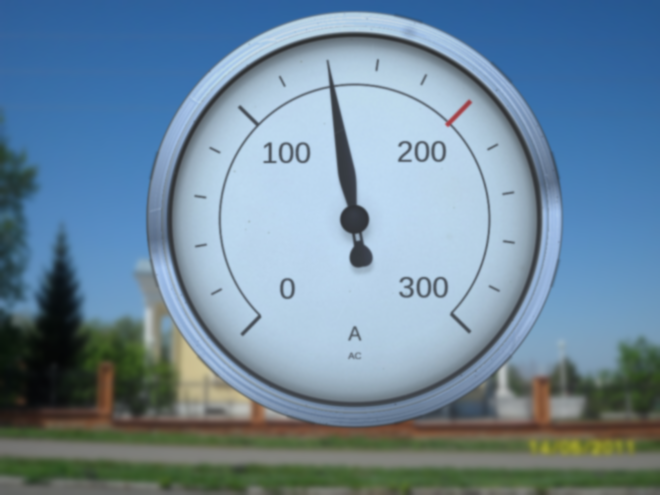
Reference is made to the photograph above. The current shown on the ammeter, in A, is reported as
140 A
